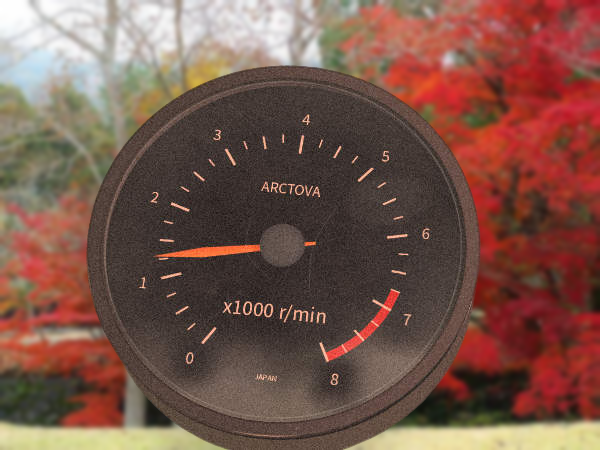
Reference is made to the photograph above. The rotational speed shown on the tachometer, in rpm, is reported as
1250 rpm
